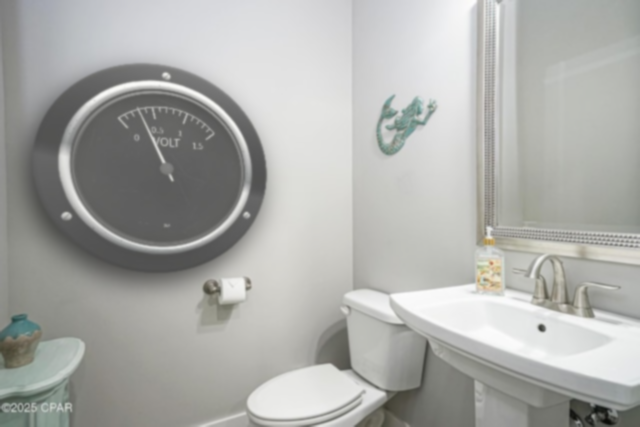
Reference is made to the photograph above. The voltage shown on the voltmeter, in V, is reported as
0.3 V
